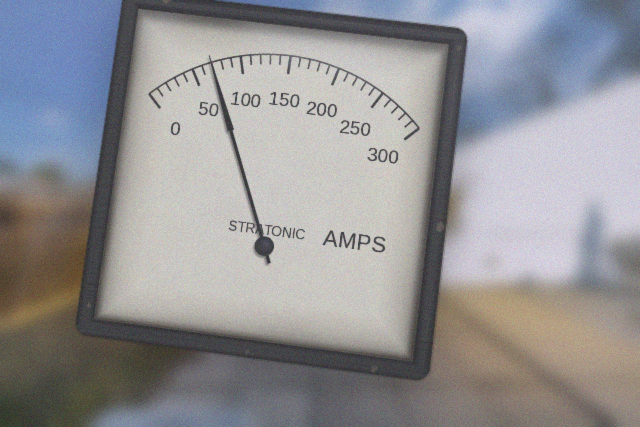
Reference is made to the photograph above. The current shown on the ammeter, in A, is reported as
70 A
